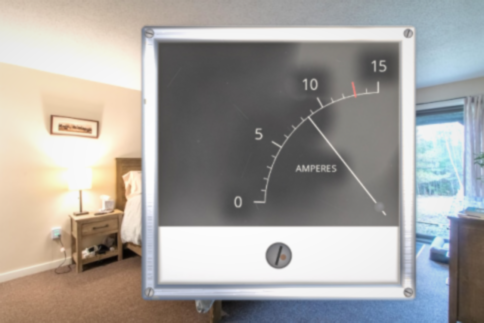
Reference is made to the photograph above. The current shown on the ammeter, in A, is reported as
8.5 A
